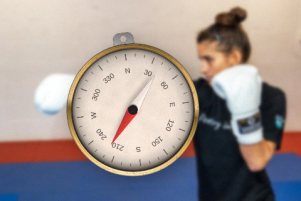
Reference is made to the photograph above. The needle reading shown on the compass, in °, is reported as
220 °
